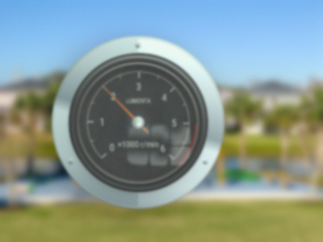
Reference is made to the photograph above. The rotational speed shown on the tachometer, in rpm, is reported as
2000 rpm
